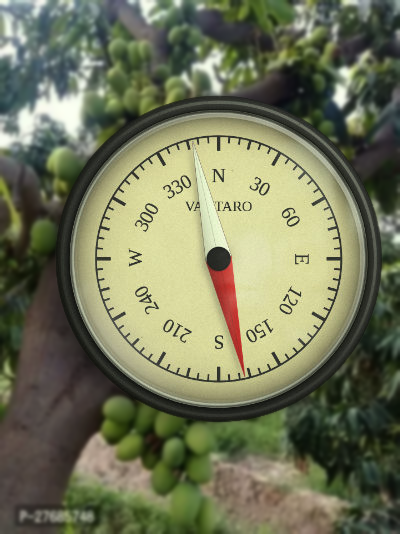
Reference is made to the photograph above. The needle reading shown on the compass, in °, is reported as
167.5 °
